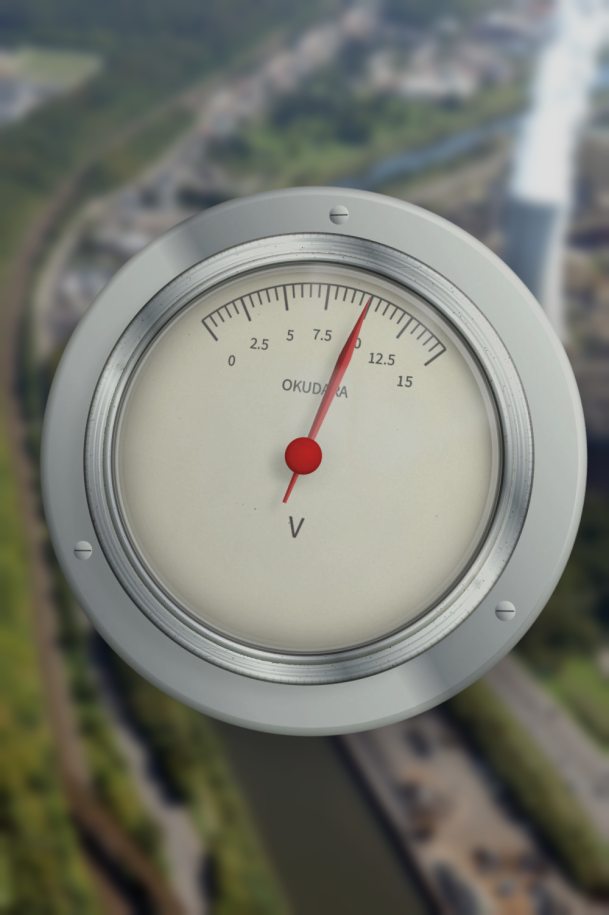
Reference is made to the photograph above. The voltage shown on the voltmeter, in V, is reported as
10 V
